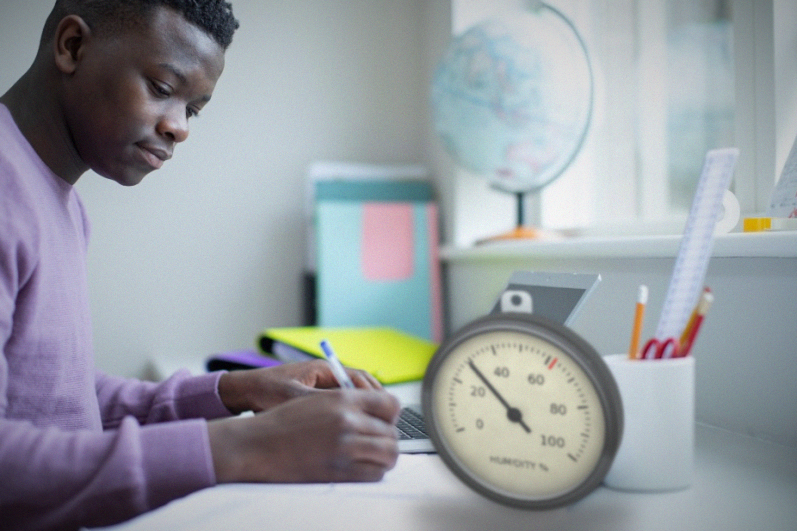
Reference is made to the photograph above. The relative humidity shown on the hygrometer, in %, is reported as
30 %
